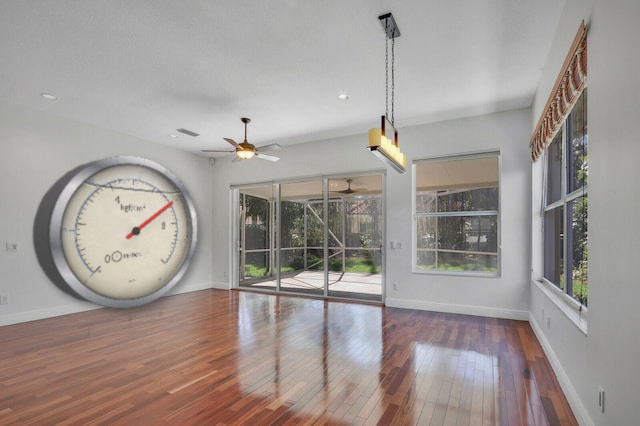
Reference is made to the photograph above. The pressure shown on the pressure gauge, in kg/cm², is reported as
7 kg/cm²
